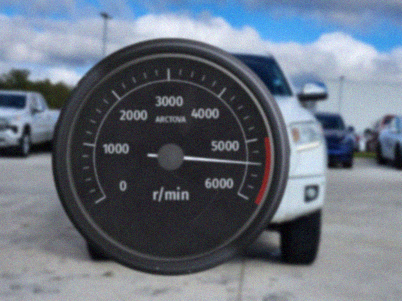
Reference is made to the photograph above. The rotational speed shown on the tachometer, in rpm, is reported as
5400 rpm
